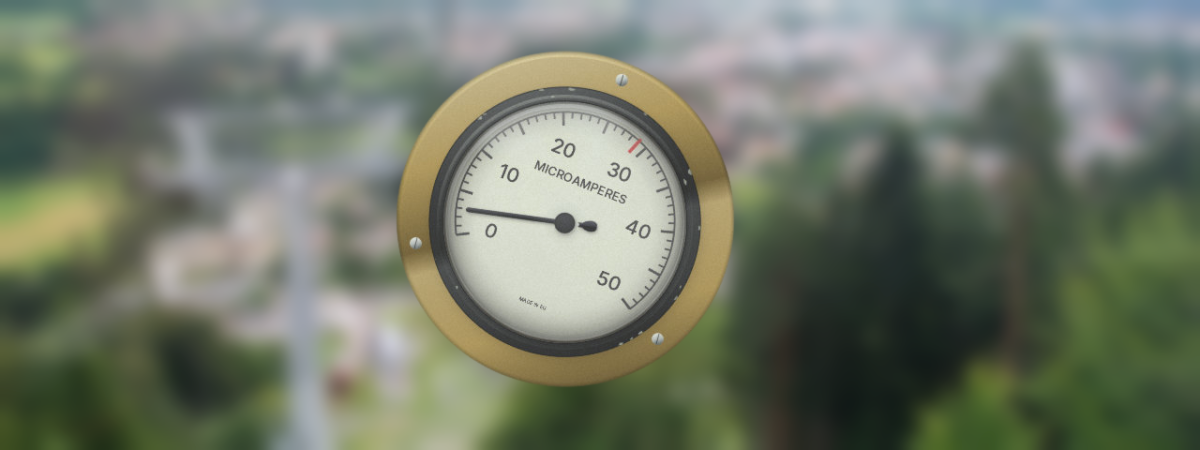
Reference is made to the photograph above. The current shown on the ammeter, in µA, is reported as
3 µA
